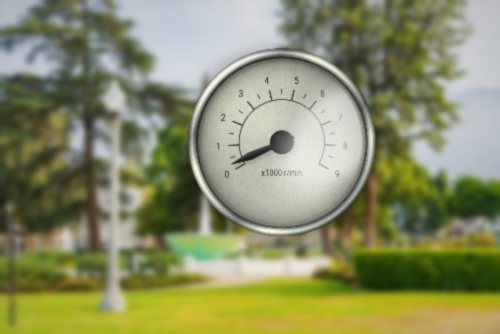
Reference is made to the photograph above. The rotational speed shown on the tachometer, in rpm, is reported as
250 rpm
